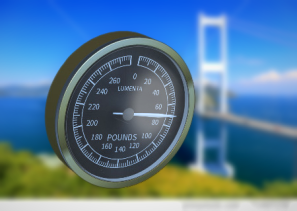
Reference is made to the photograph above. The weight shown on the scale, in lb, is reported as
70 lb
